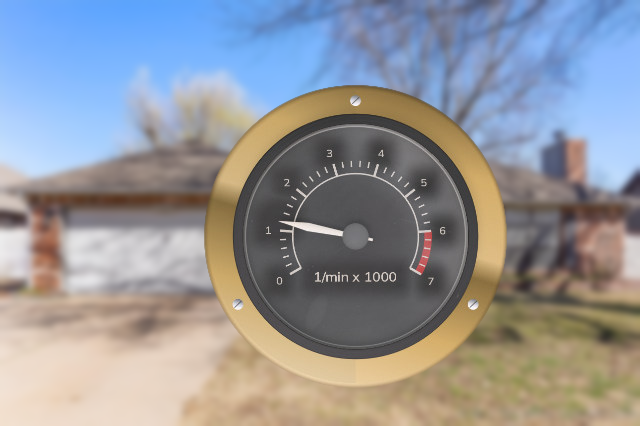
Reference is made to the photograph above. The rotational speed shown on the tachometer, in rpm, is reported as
1200 rpm
